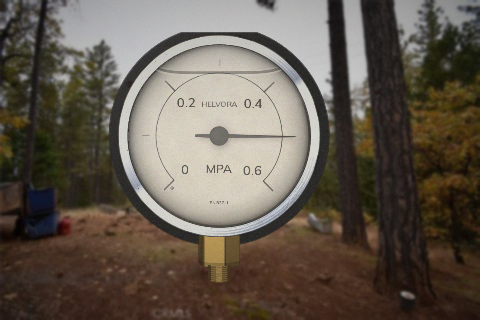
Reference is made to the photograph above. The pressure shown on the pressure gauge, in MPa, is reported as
0.5 MPa
